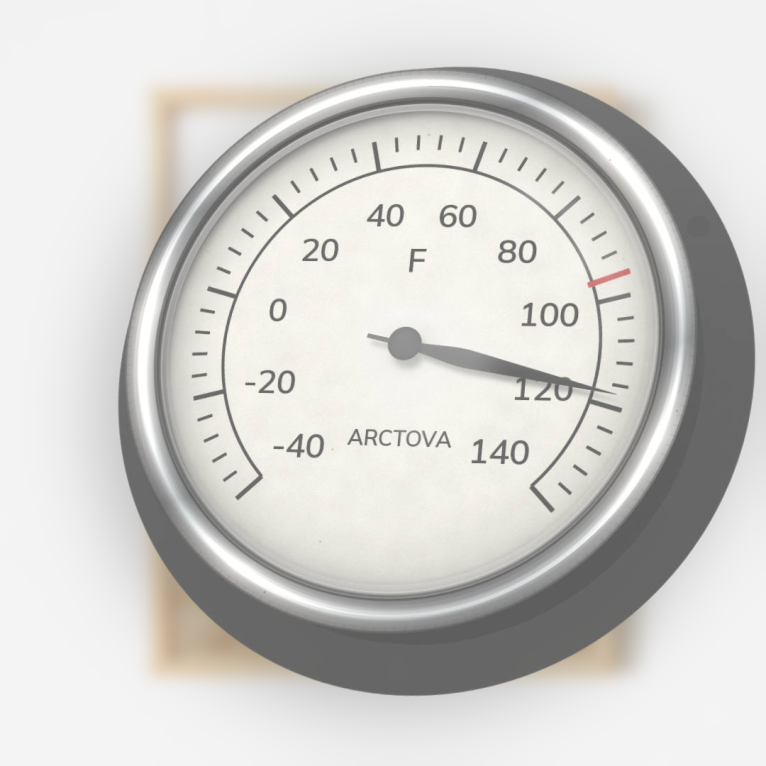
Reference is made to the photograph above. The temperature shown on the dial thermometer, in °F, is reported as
118 °F
